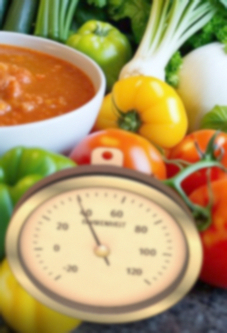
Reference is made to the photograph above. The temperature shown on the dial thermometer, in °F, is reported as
40 °F
